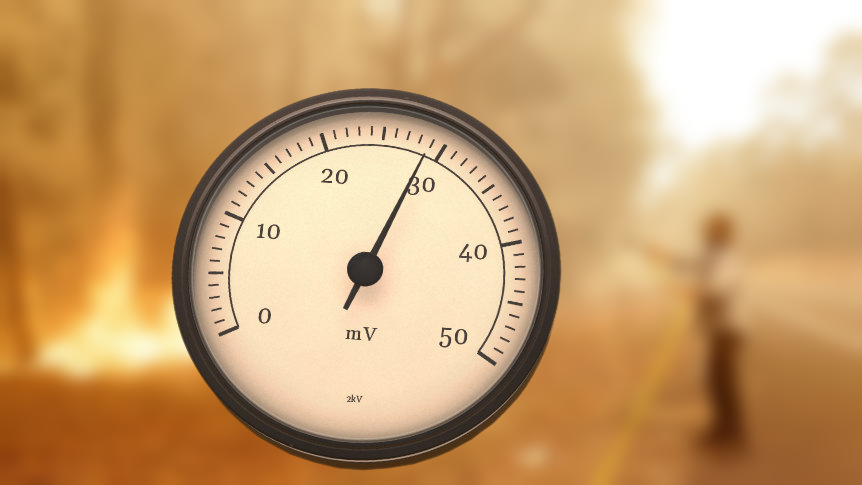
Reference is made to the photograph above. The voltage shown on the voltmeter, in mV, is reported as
29 mV
